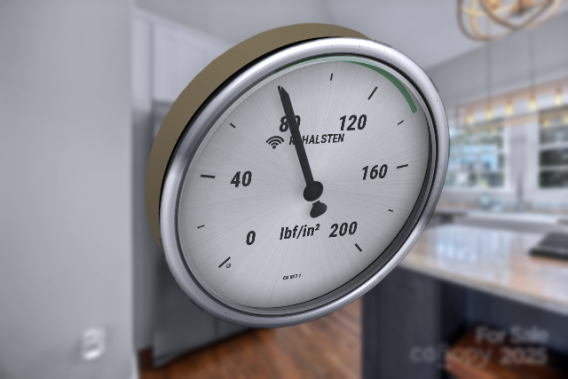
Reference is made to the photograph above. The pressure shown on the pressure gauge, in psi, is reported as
80 psi
